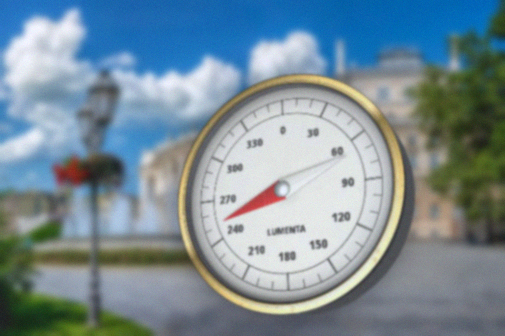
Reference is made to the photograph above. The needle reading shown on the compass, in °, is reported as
250 °
